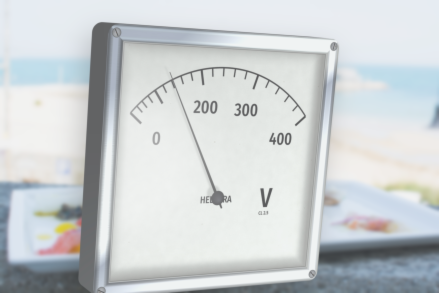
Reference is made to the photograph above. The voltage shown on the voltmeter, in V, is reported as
140 V
